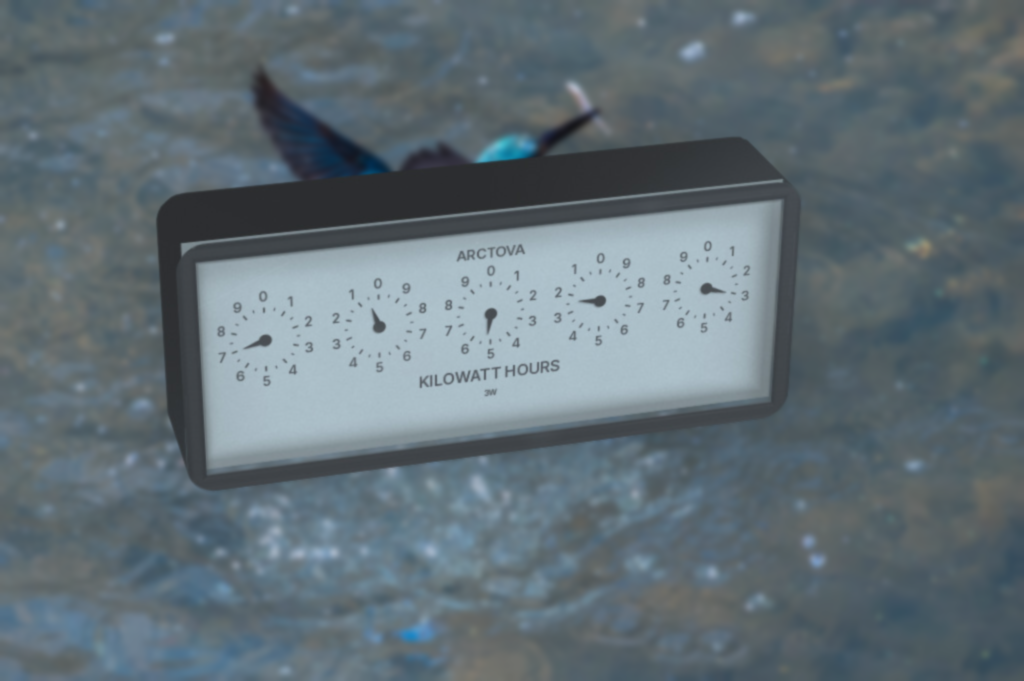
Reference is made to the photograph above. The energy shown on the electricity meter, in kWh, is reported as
70523 kWh
